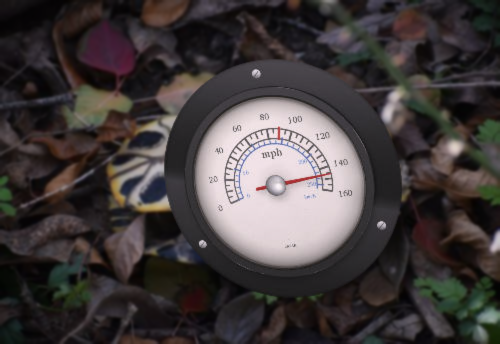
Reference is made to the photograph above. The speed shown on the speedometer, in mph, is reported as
145 mph
